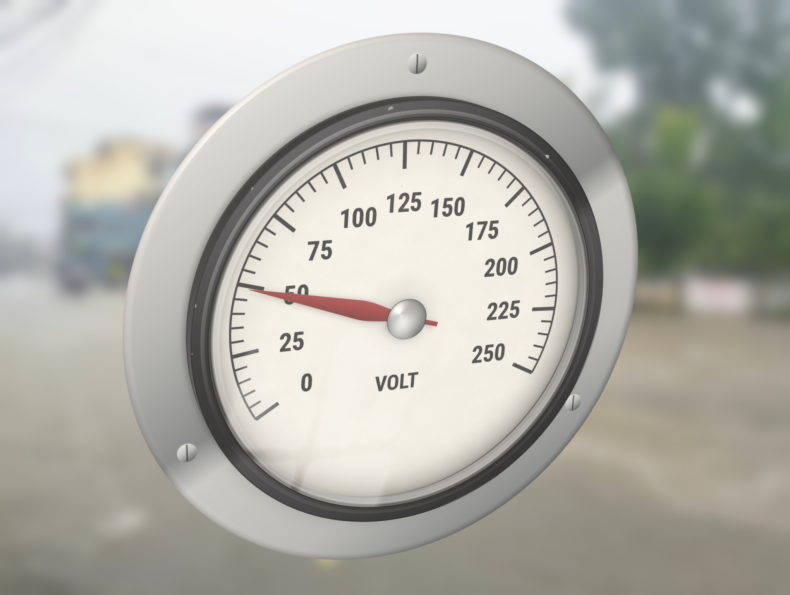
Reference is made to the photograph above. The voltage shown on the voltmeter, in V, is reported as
50 V
